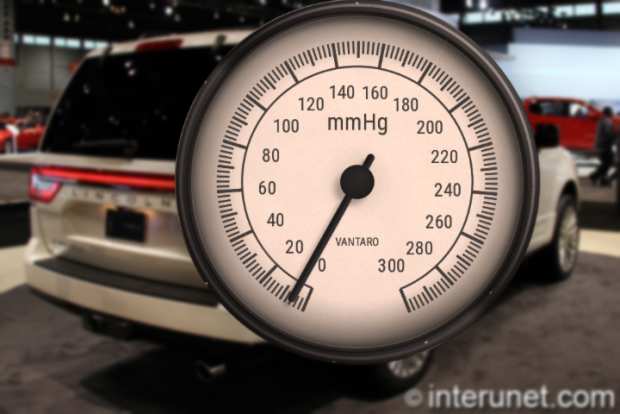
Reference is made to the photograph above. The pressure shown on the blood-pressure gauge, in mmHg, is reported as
6 mmHg
